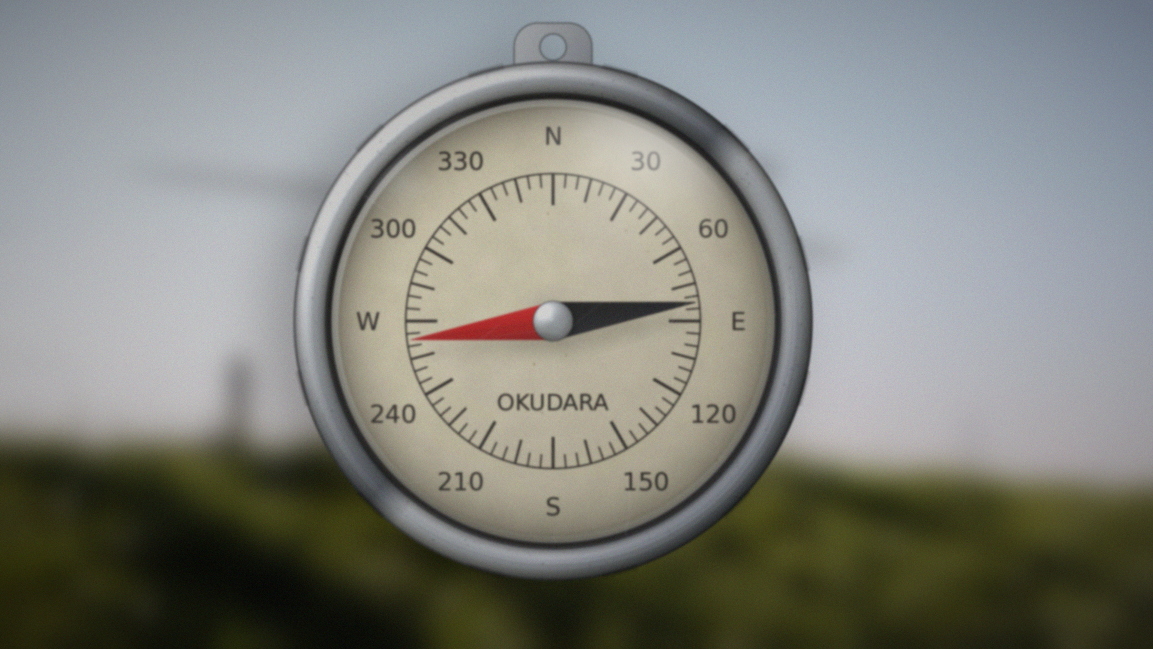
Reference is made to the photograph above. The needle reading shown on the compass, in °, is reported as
262.5 °
